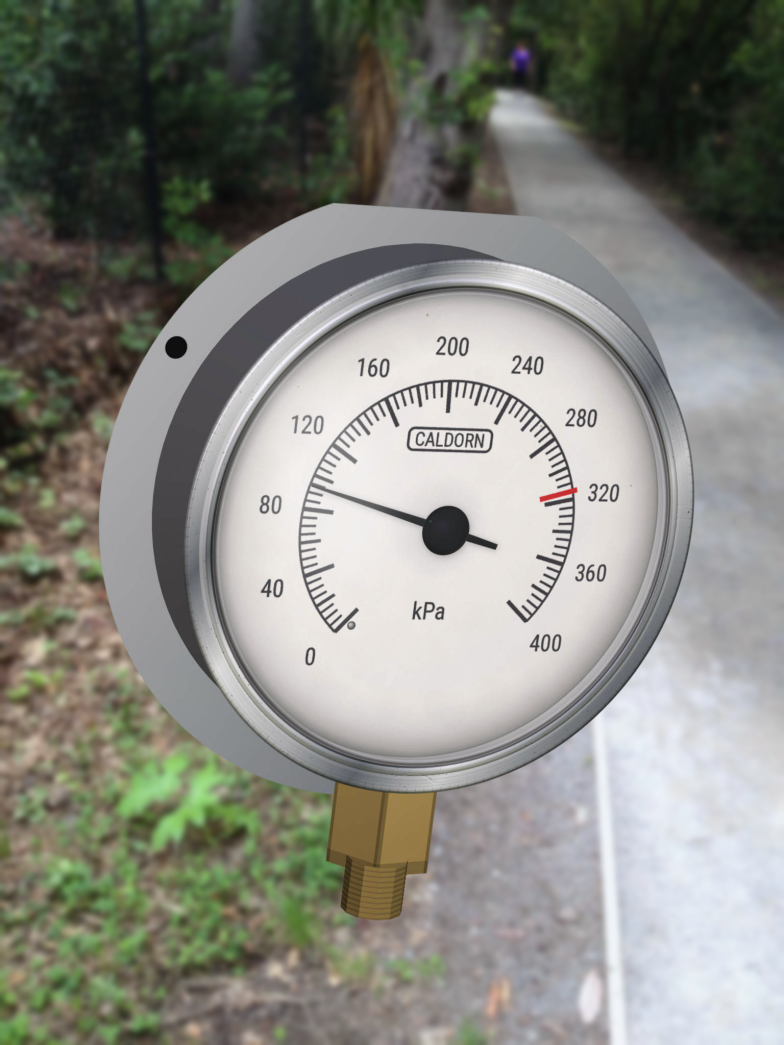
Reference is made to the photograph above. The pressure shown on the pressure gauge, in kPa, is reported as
95 kPa
